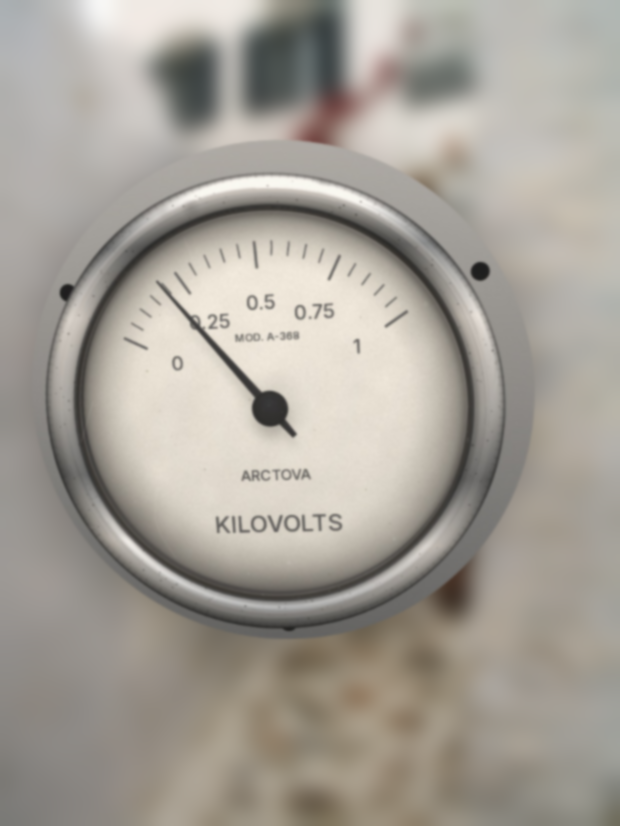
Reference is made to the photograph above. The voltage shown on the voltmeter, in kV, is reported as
0.2 kV
